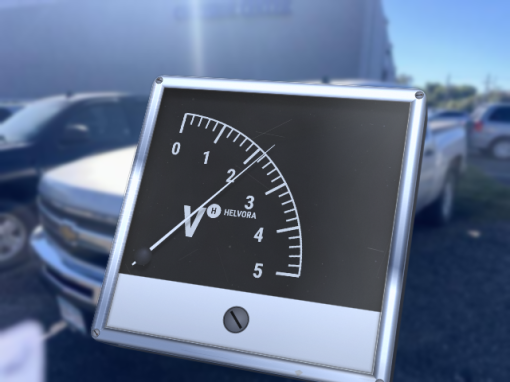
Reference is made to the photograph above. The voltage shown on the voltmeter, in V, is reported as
2.2 V
